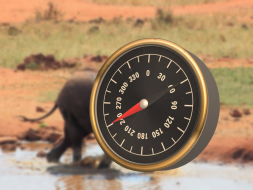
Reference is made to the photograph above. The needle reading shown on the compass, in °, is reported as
240 °
